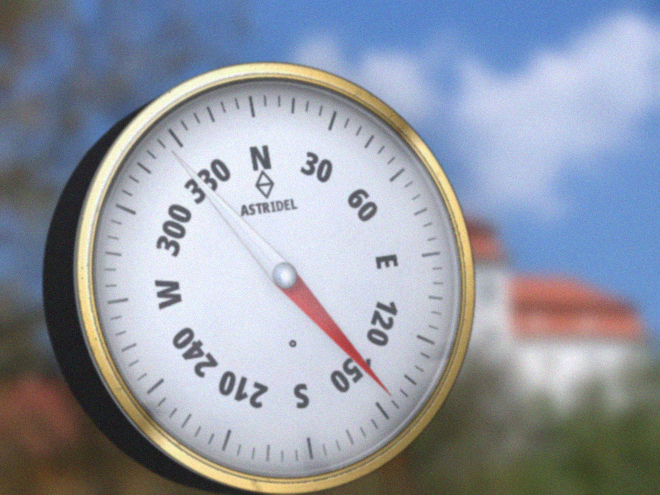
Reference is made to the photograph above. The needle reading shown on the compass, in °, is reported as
145 °
